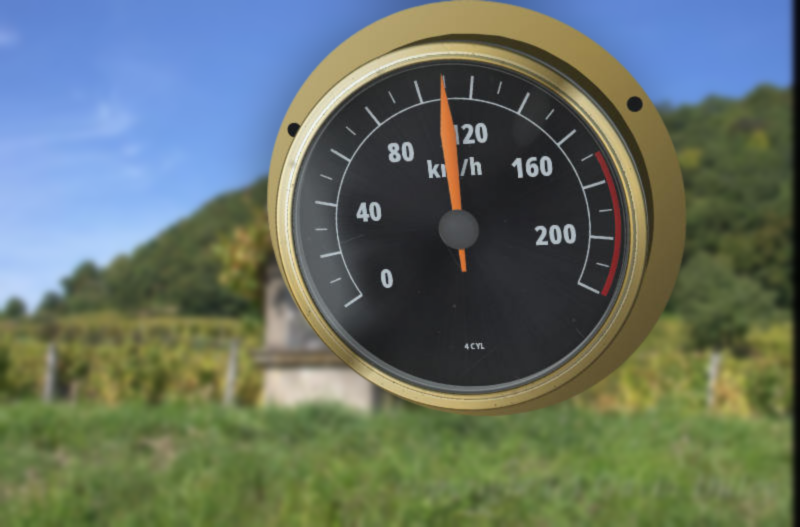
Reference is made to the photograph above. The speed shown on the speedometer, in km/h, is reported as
110 km/h
